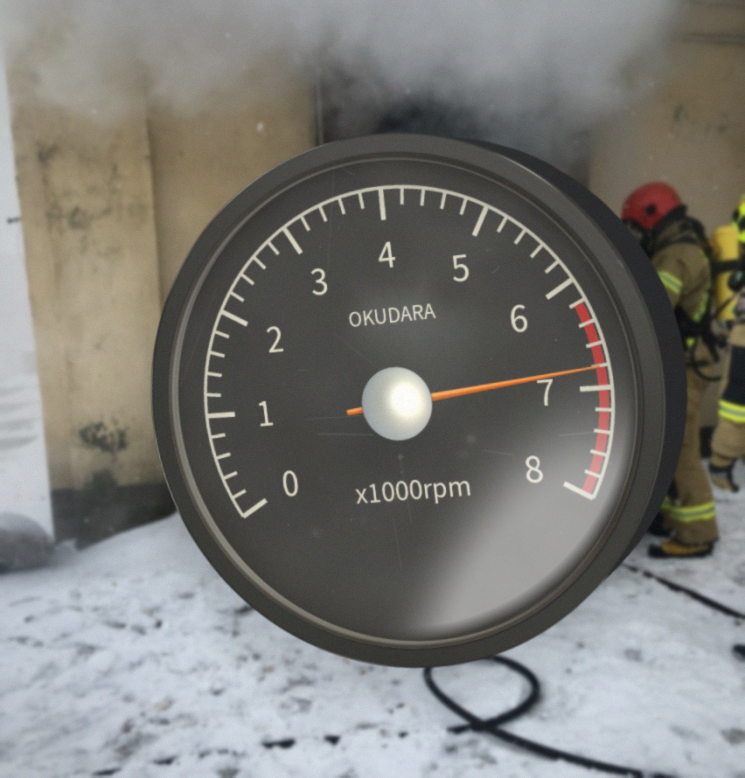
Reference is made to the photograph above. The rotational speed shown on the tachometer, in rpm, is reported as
6800 rpm
